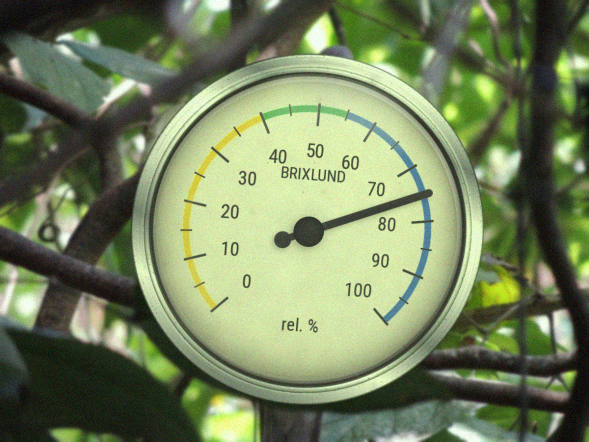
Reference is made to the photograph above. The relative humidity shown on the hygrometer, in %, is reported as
75 %
